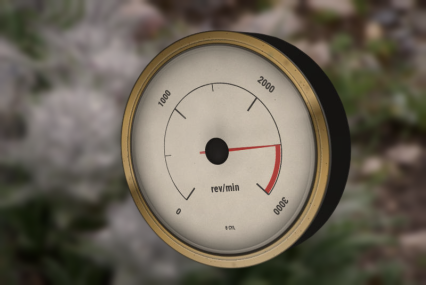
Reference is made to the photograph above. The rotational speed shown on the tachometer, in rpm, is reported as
2500 rpm
